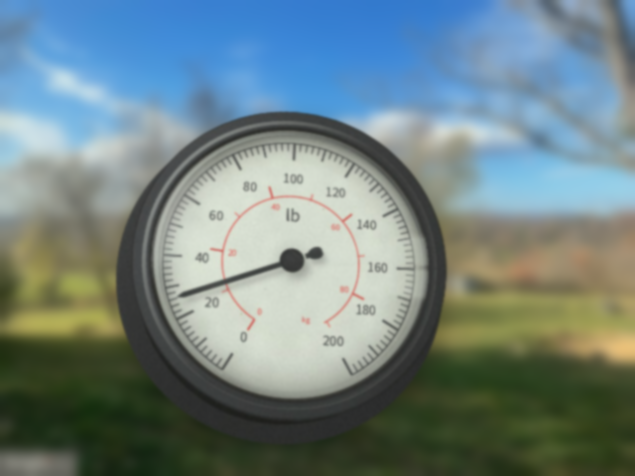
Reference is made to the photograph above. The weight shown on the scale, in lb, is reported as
26 lb
